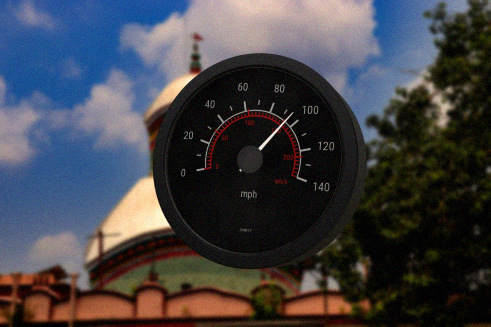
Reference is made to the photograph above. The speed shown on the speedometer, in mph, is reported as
95 mph
